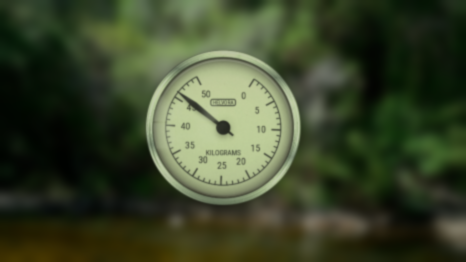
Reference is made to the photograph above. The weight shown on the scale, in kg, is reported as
46 kg
